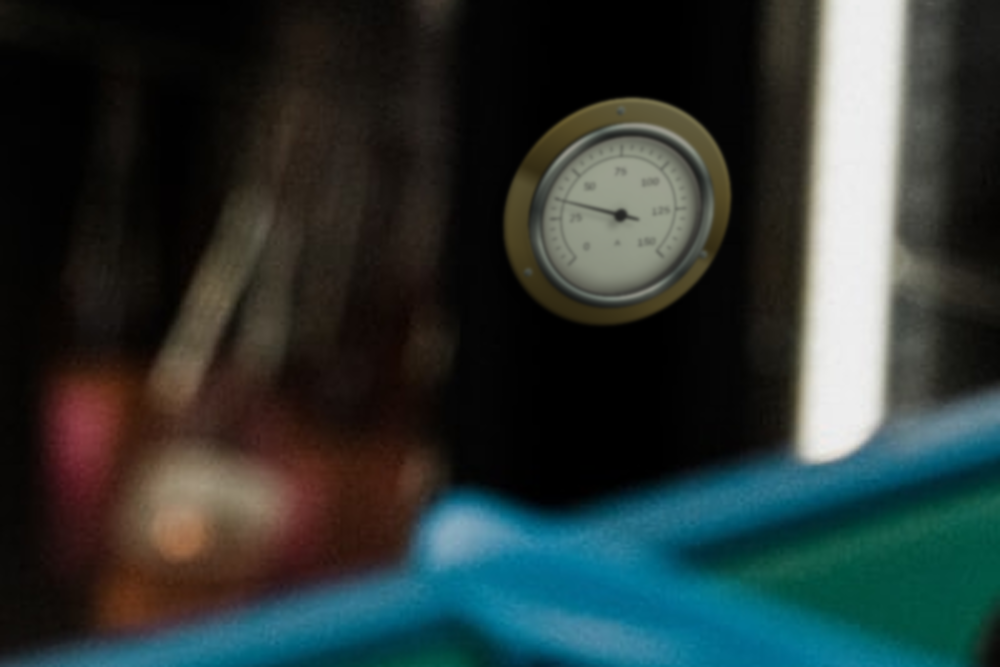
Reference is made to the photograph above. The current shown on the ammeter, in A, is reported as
35 A
